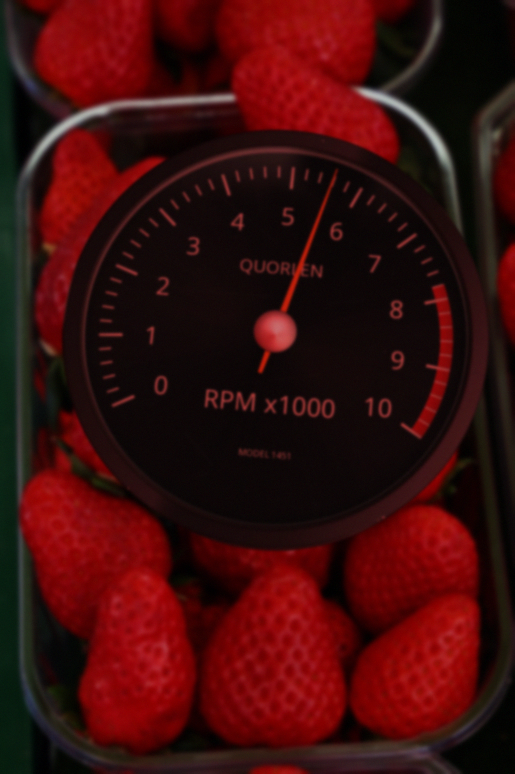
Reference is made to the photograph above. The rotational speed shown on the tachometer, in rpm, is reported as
5600 rpm
